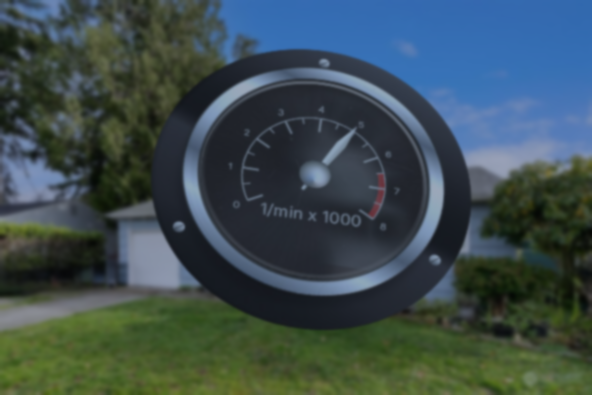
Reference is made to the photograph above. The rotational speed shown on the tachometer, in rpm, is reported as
5000 rpm
